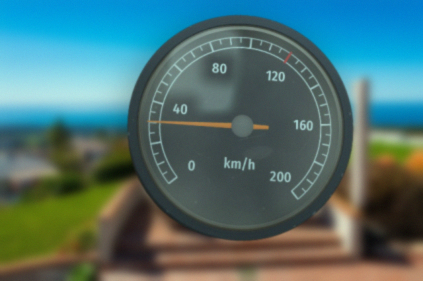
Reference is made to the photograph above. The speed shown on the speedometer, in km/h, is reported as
30 km/h
